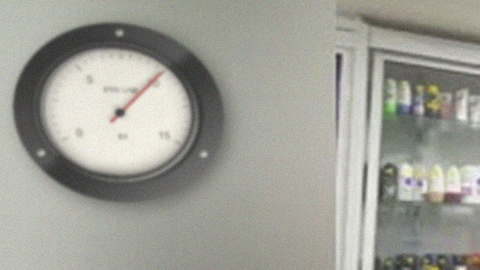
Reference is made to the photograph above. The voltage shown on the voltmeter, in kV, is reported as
10 kV
